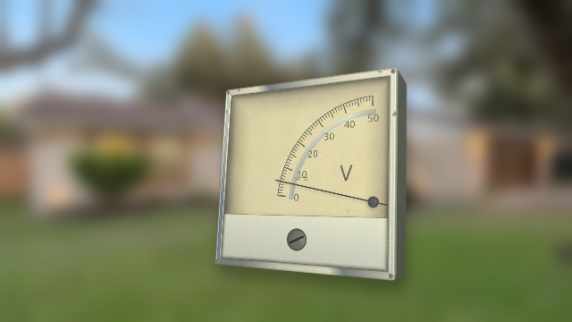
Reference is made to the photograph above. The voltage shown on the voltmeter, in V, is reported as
5 V
